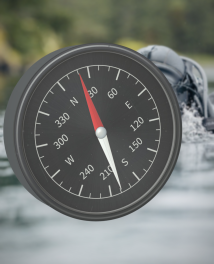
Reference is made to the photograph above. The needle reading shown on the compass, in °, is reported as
20 °
